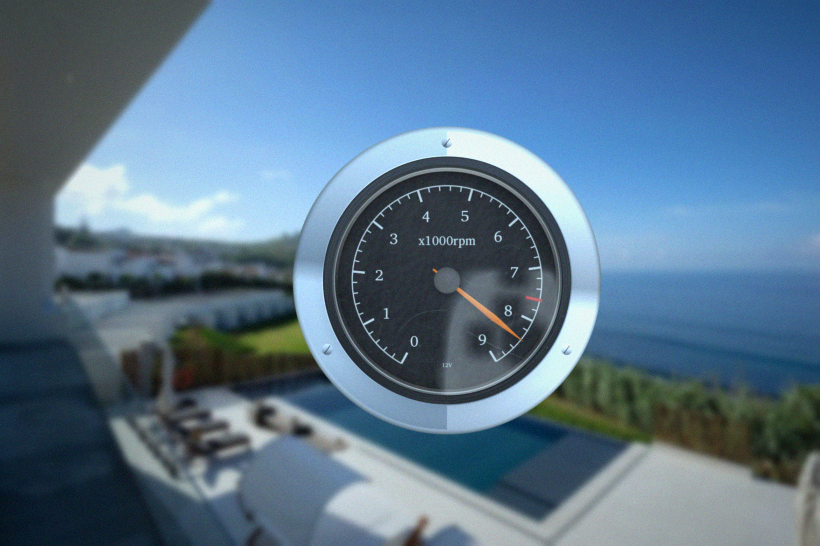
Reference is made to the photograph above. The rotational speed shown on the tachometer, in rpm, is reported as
8400 rpm
